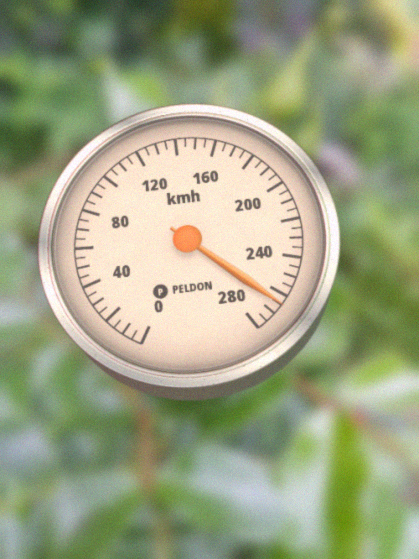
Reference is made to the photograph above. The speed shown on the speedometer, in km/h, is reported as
265 km/h
